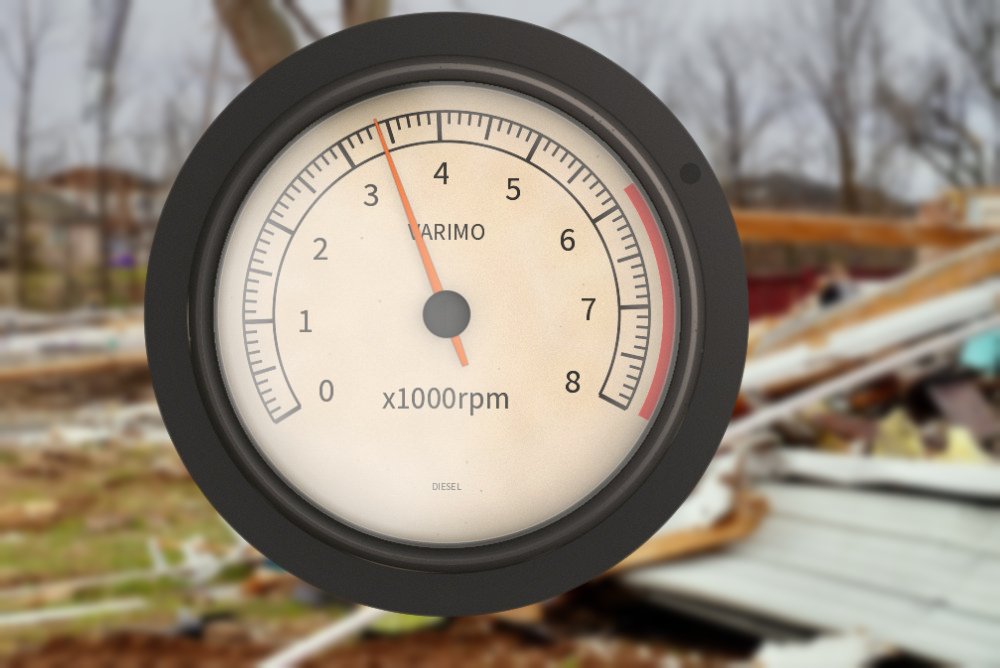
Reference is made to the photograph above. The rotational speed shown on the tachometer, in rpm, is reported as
3400 rpm
